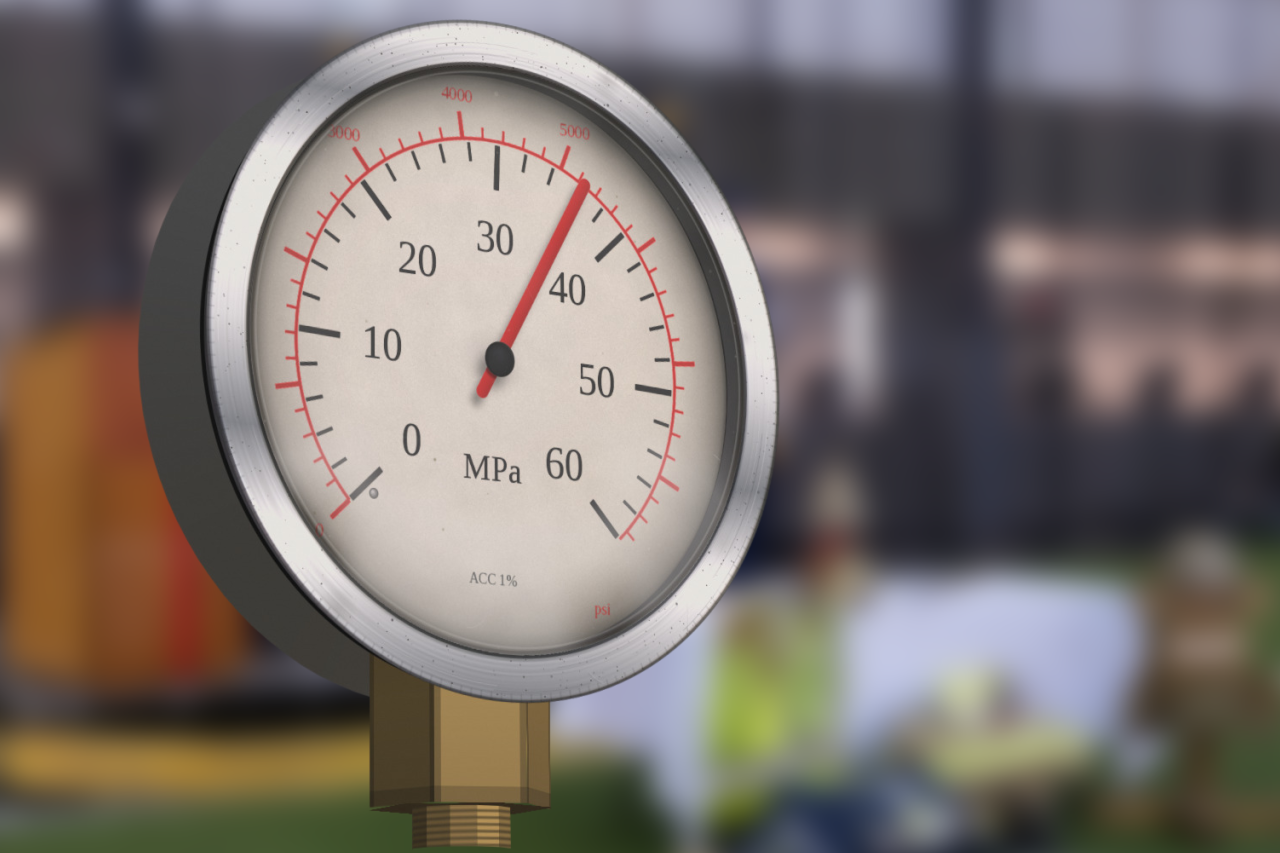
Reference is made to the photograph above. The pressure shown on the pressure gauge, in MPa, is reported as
36 MPa
